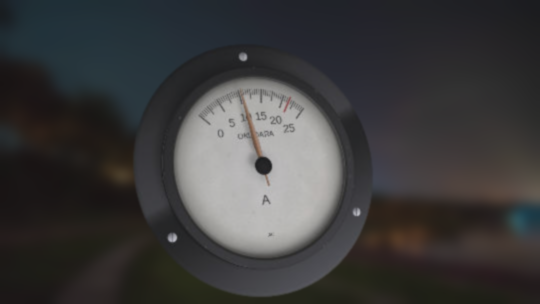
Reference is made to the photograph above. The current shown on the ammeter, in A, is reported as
10 A
